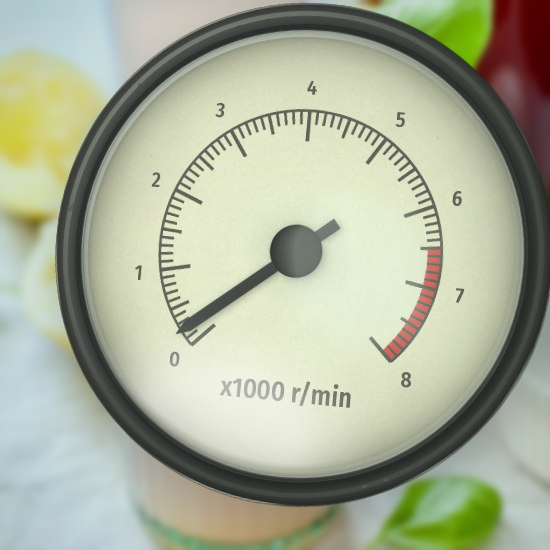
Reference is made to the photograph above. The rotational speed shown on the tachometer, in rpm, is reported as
200 rpm
